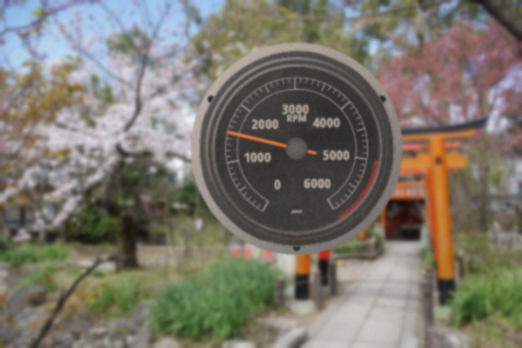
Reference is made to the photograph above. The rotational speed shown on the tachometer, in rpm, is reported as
1500 rpm
